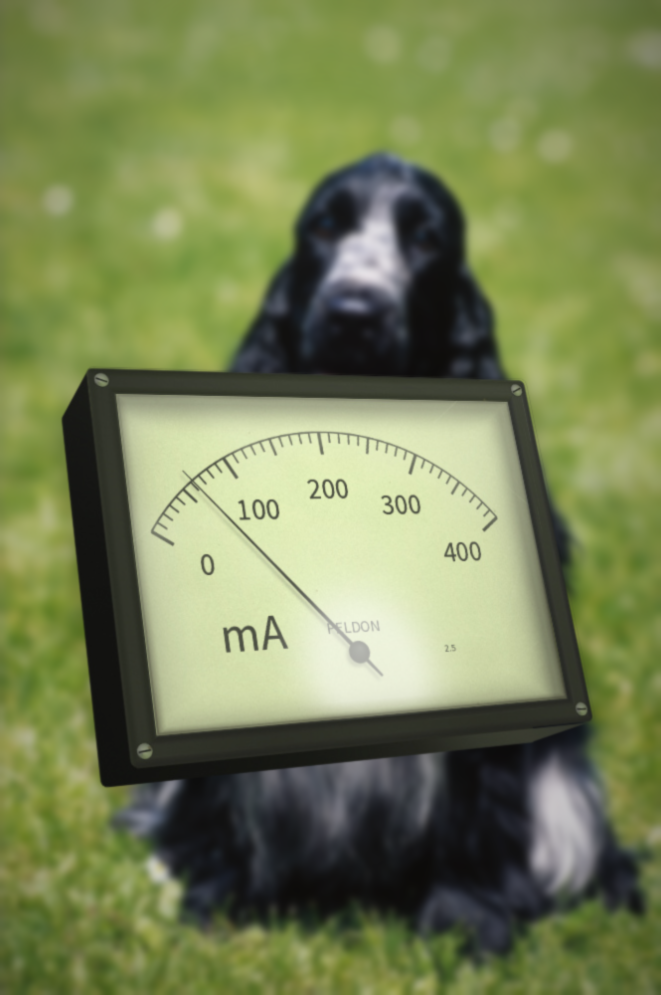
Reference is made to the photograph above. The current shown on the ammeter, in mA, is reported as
60 mA
